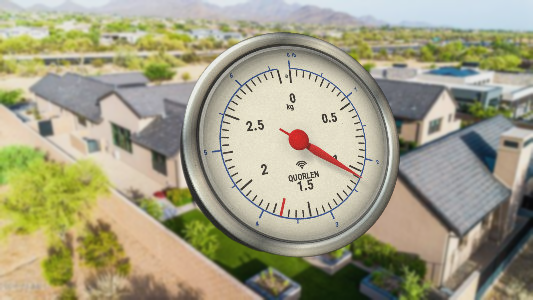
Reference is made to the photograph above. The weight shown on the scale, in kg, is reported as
1.05 kg
